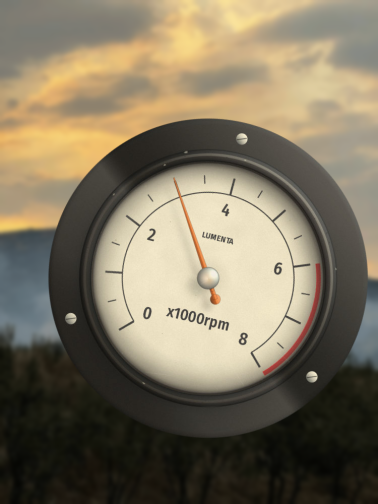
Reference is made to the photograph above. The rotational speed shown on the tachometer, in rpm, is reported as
3000 rpm
